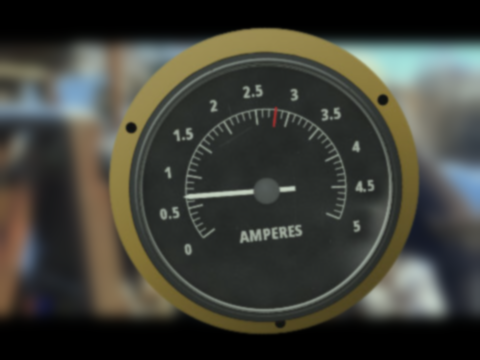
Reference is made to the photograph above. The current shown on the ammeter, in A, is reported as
0.7 A
